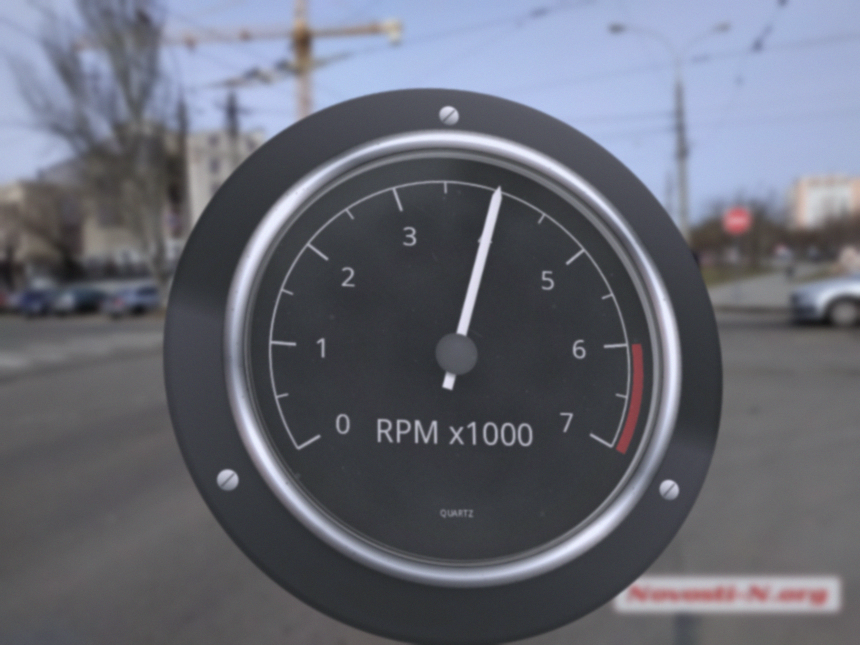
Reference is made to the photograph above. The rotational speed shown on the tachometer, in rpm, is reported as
4000 rpm
